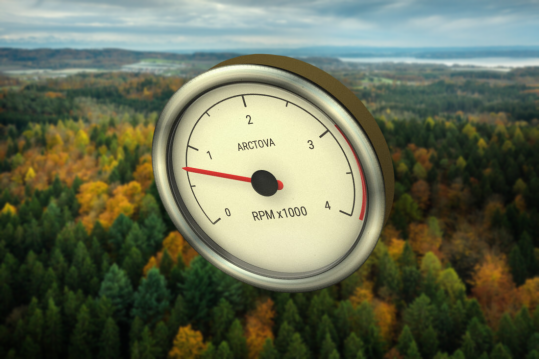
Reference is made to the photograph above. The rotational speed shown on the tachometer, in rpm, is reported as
750 rpm
